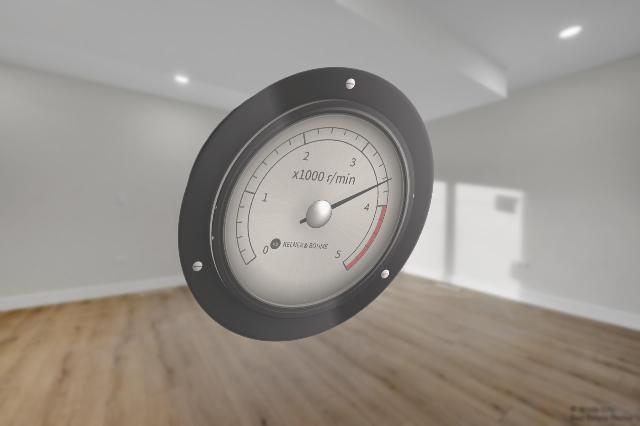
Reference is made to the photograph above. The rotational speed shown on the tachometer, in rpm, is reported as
3600 rpm
